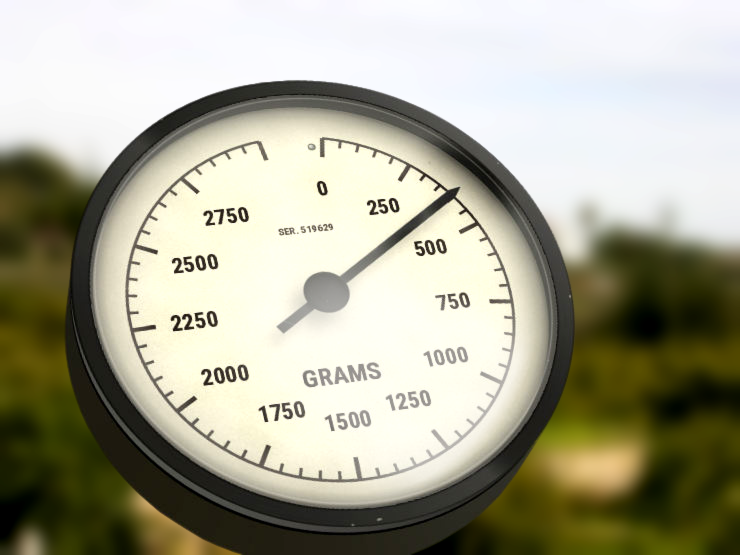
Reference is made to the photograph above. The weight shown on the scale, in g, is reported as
400 g
